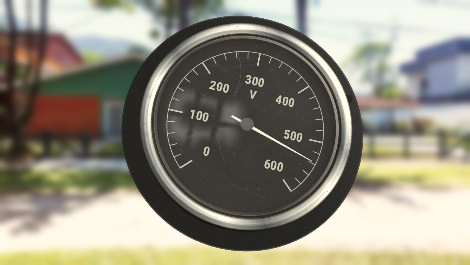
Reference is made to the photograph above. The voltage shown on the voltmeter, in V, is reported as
540 V
